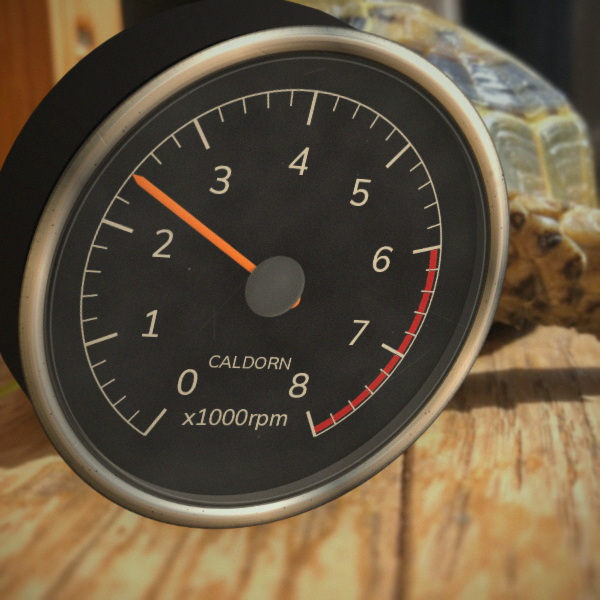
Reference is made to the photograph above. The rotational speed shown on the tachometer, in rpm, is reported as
2400 rpm
